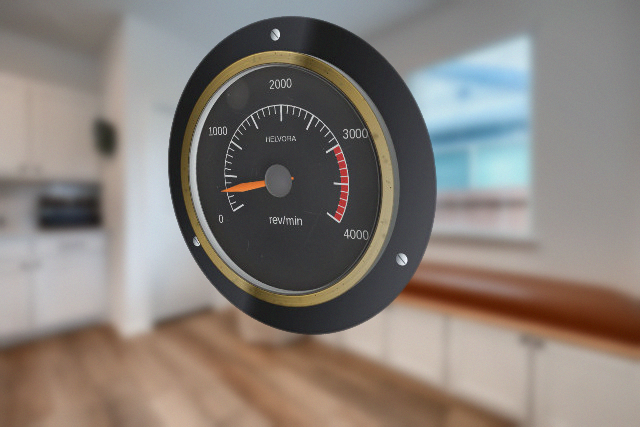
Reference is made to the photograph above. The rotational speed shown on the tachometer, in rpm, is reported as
300 rpm
